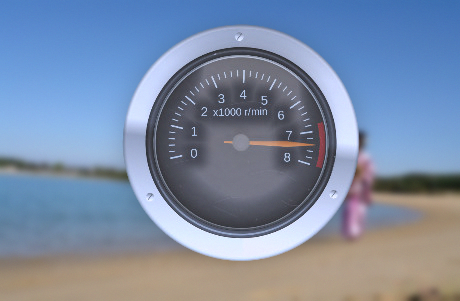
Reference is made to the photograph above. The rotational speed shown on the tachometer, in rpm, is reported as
7400 rpm
